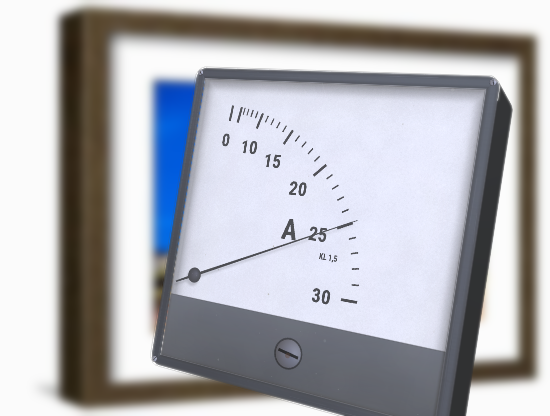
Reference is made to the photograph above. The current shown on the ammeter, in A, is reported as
25 A
